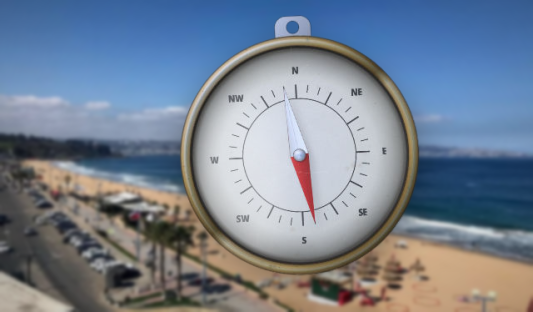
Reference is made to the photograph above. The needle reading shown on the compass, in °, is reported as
170 °
